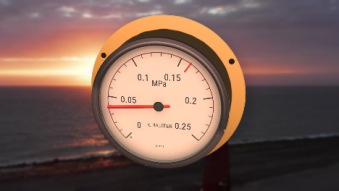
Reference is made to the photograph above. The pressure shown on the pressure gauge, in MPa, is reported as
0.04 MPa
